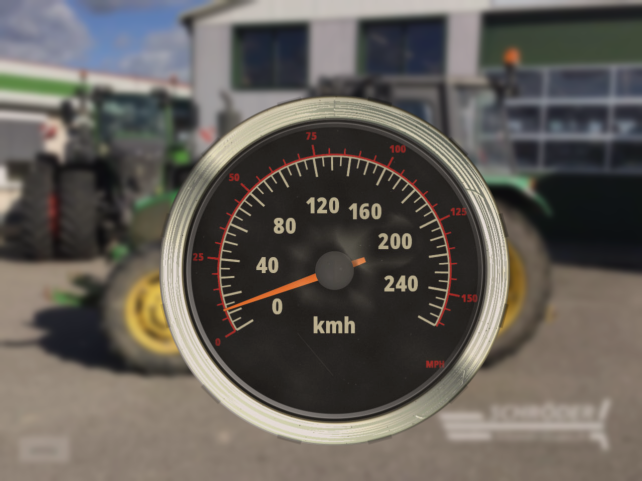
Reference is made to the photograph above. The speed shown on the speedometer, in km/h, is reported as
12.5 km/h
